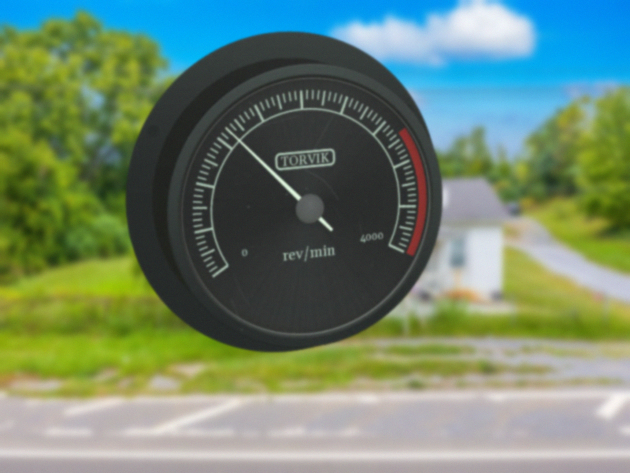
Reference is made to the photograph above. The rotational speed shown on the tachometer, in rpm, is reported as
1300 rpm
